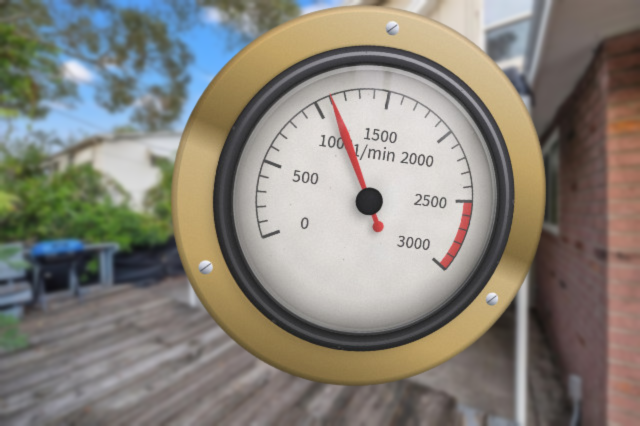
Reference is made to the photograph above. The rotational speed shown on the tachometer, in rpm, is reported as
1100 rpm
